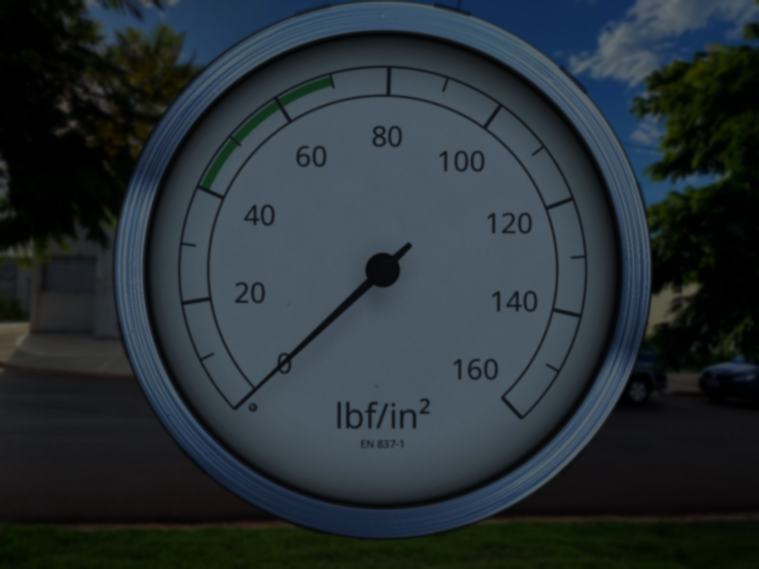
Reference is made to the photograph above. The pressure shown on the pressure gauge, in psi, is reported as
0 psi
